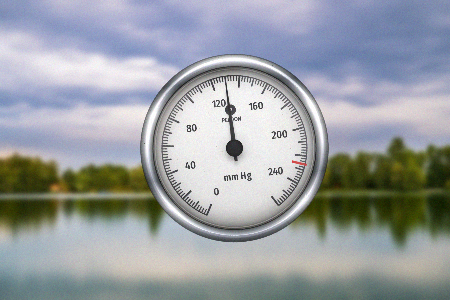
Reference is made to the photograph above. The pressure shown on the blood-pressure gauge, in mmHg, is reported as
130 mmHg
